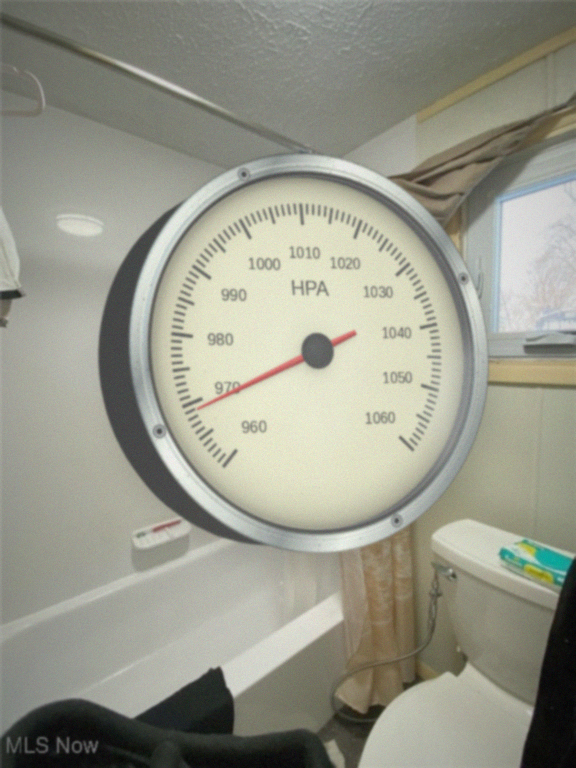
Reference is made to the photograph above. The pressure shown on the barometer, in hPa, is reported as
969 hPa
